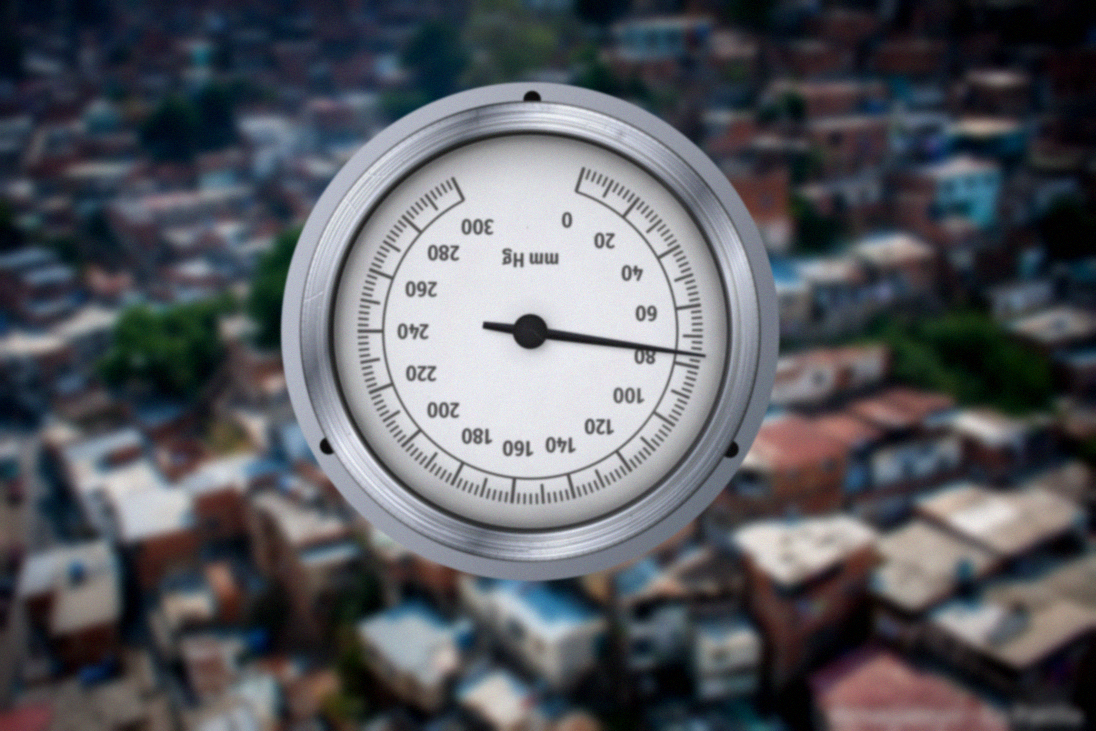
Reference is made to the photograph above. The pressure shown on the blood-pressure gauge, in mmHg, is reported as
76 mmHg
